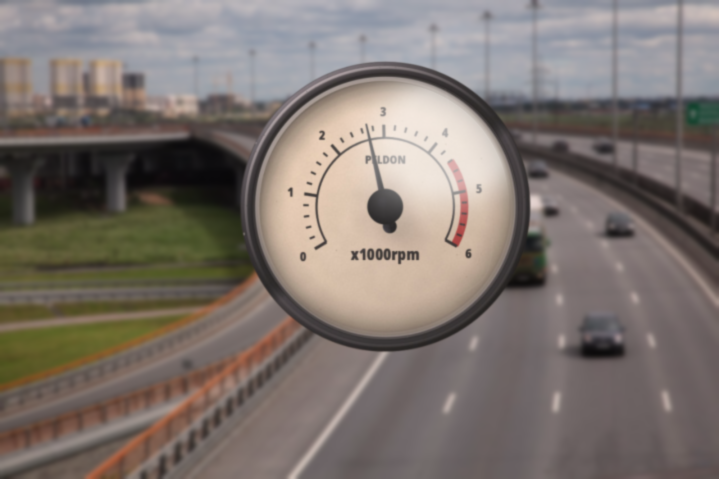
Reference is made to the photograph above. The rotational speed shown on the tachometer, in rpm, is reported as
2700 rpm
